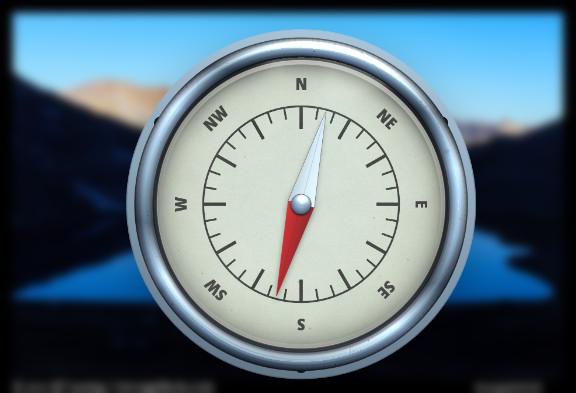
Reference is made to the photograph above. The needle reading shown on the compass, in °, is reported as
195 °
